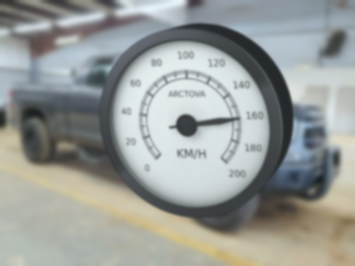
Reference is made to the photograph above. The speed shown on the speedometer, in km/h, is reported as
160 km/h
